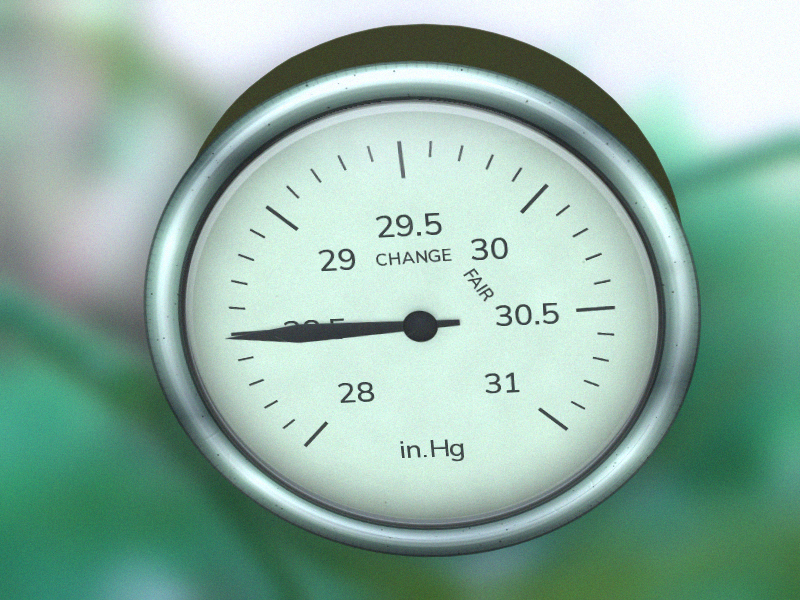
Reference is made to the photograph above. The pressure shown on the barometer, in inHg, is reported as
28.5 inHg
